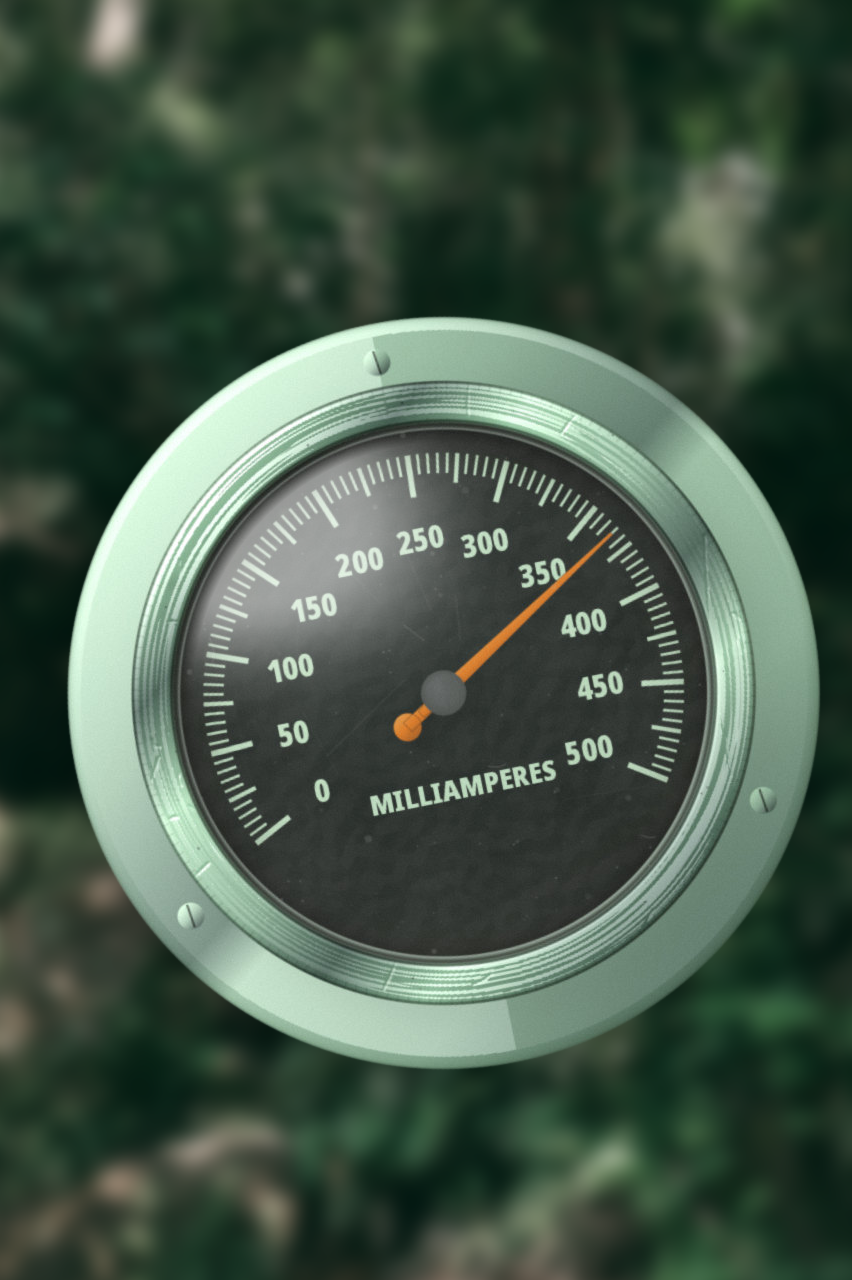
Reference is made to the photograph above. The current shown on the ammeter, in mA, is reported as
365 mA
